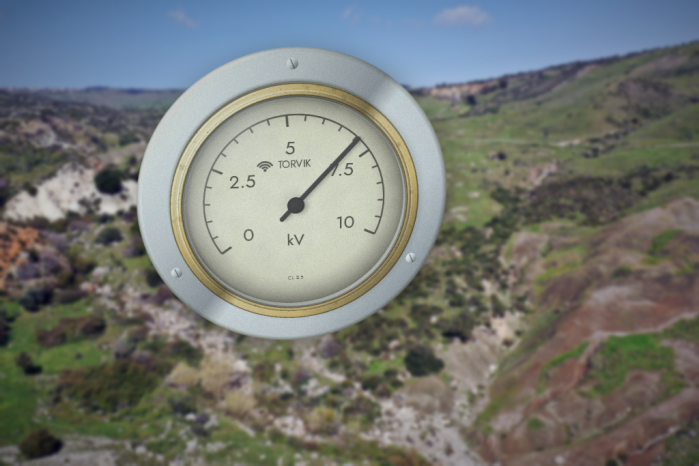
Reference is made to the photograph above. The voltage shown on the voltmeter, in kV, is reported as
7 kV
